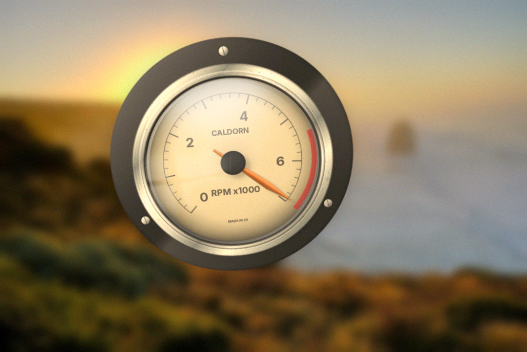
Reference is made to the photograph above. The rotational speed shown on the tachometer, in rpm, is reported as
6900 rpm
